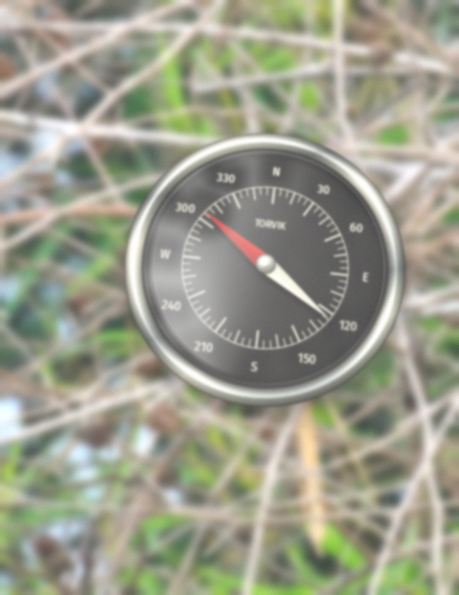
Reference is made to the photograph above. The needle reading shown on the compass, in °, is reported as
305 °
